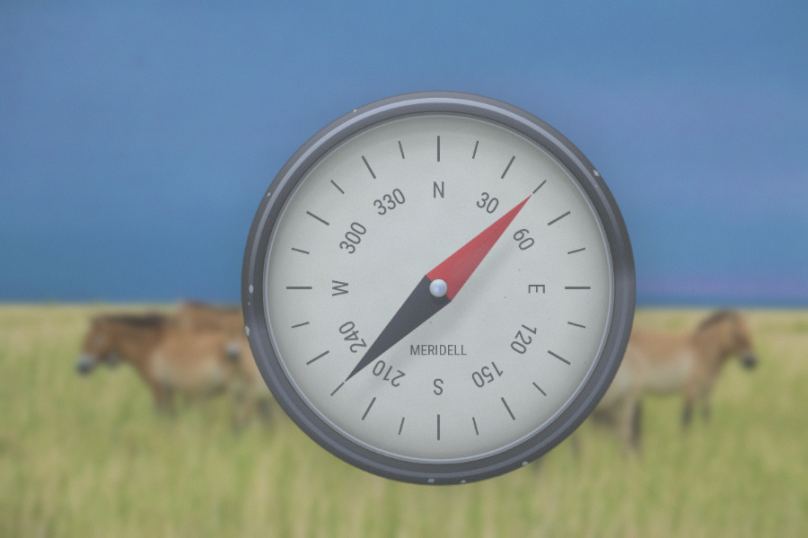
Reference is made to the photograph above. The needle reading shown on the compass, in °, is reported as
45 °
